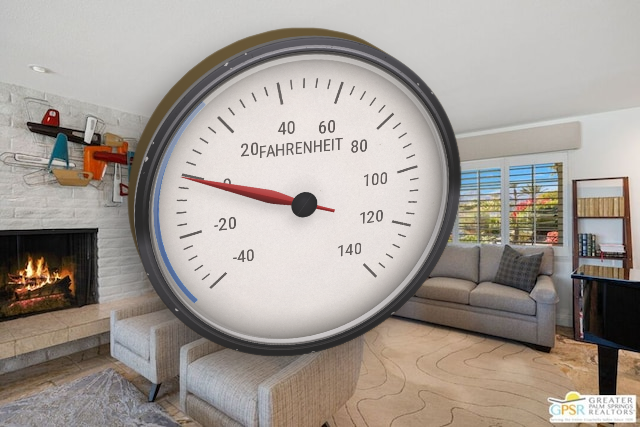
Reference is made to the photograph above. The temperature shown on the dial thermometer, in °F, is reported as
0 °F
